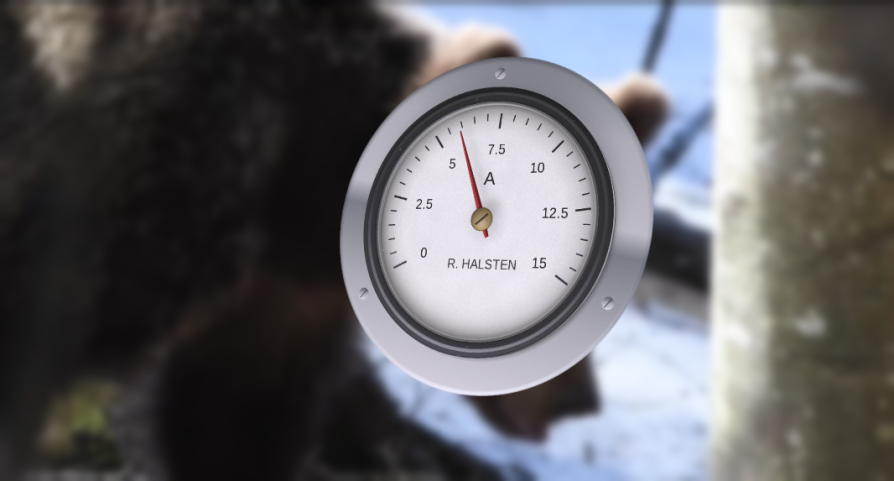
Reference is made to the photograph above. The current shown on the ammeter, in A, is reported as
6 A
